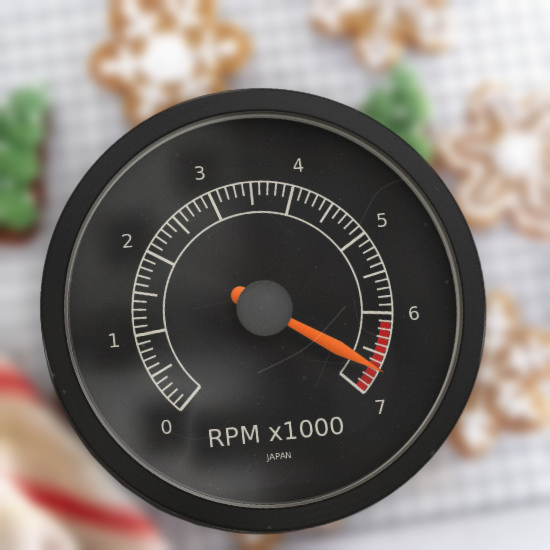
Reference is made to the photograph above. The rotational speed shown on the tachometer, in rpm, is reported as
6700 rpm
